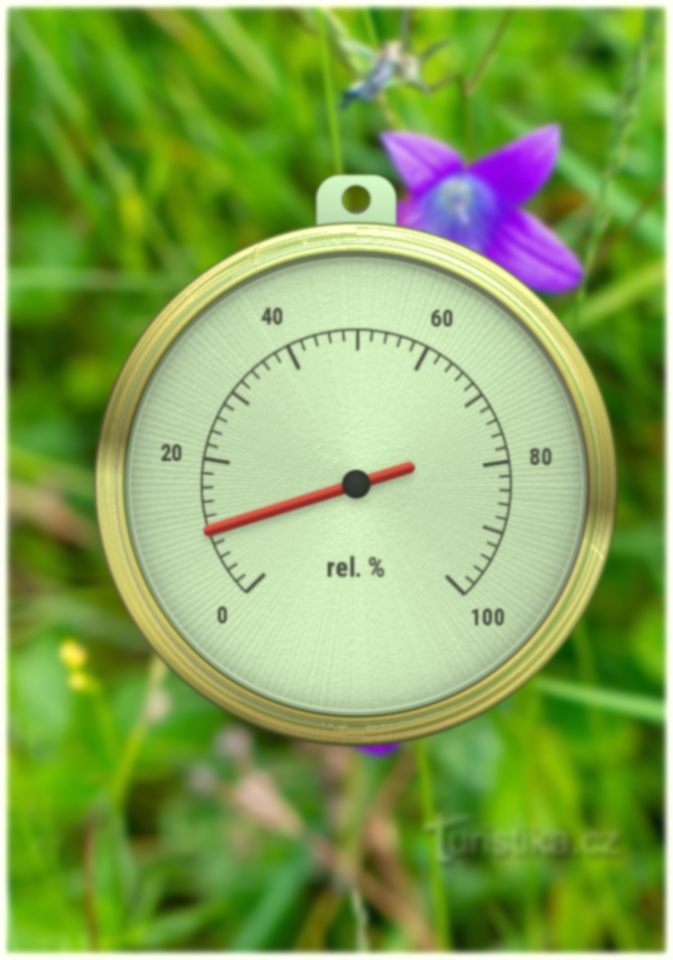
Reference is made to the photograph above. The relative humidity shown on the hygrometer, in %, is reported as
10 %
